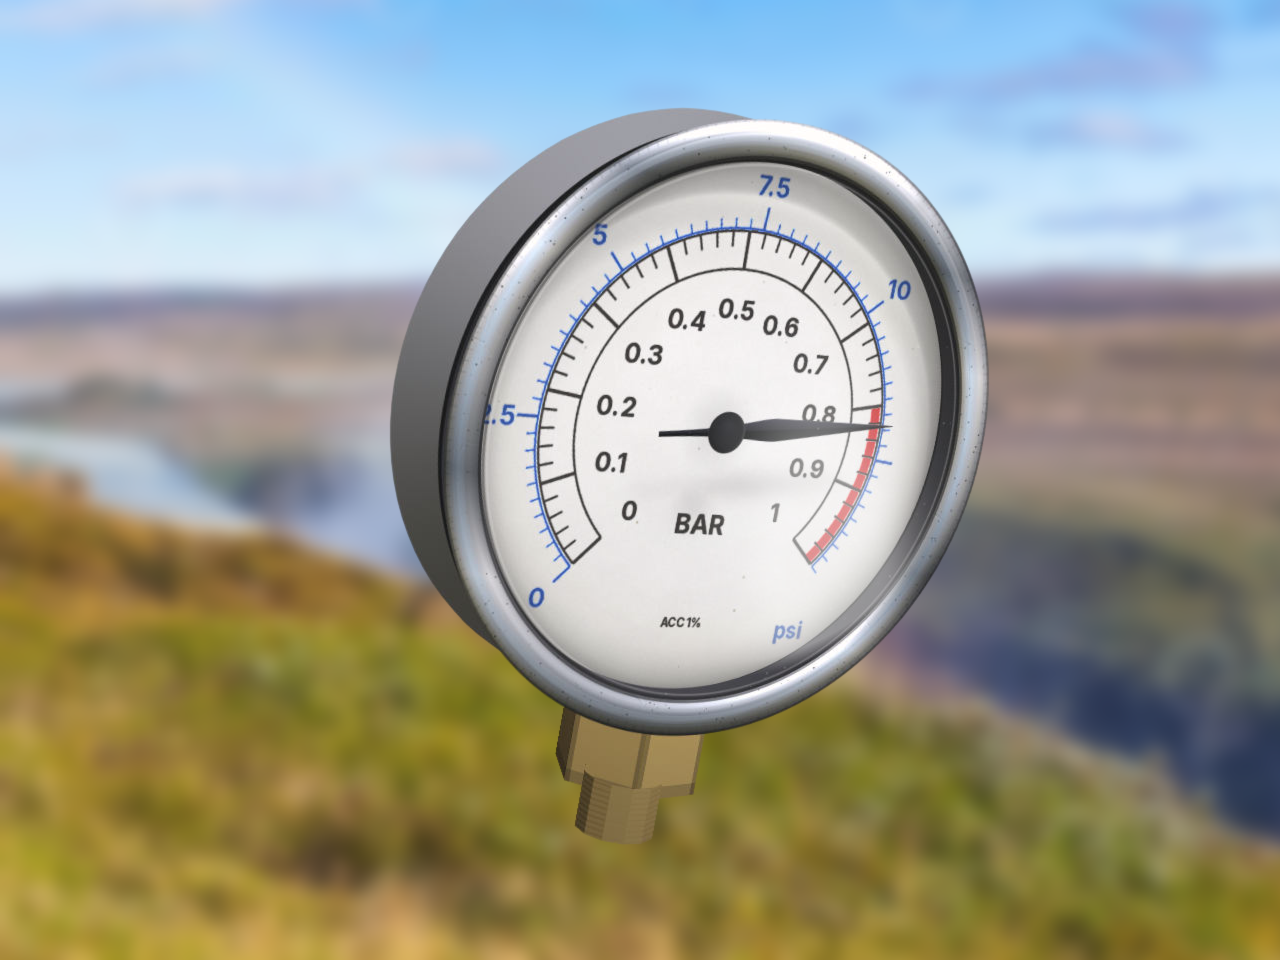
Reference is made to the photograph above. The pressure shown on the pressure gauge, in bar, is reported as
0.82 bar
